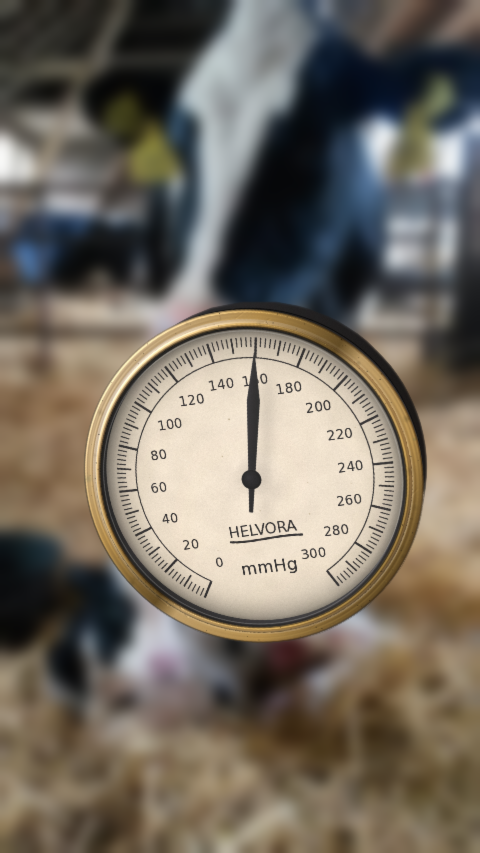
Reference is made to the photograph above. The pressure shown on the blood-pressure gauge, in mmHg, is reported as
160 mmHg
